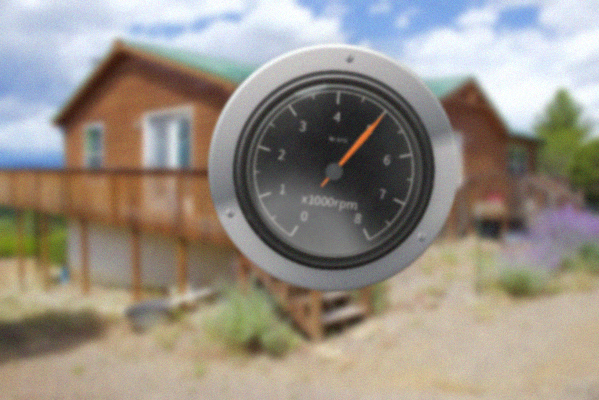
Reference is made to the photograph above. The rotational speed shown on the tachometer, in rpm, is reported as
5000 rpm
